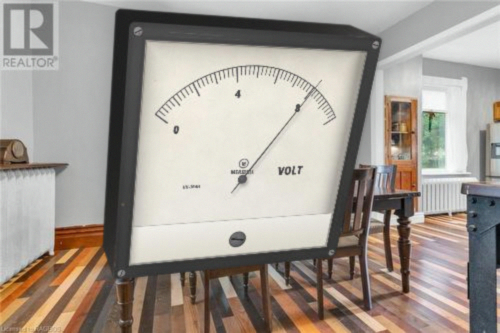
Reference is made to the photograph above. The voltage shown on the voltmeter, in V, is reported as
8 V
